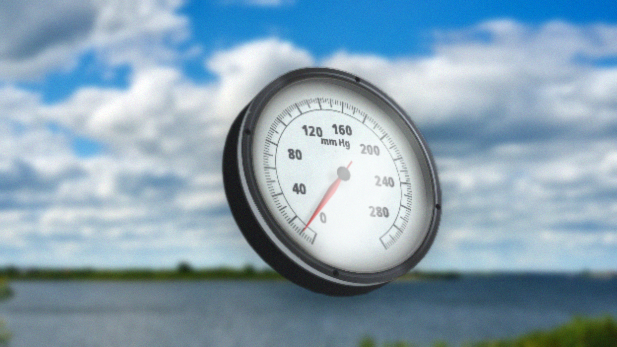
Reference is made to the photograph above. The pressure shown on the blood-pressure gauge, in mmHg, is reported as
10 mmHg
